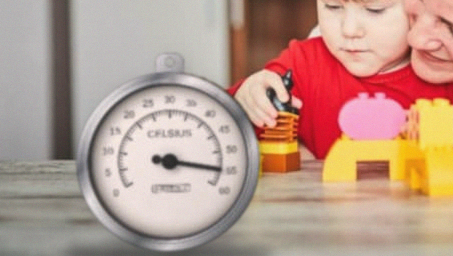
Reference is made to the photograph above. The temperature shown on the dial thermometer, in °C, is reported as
55 °C
